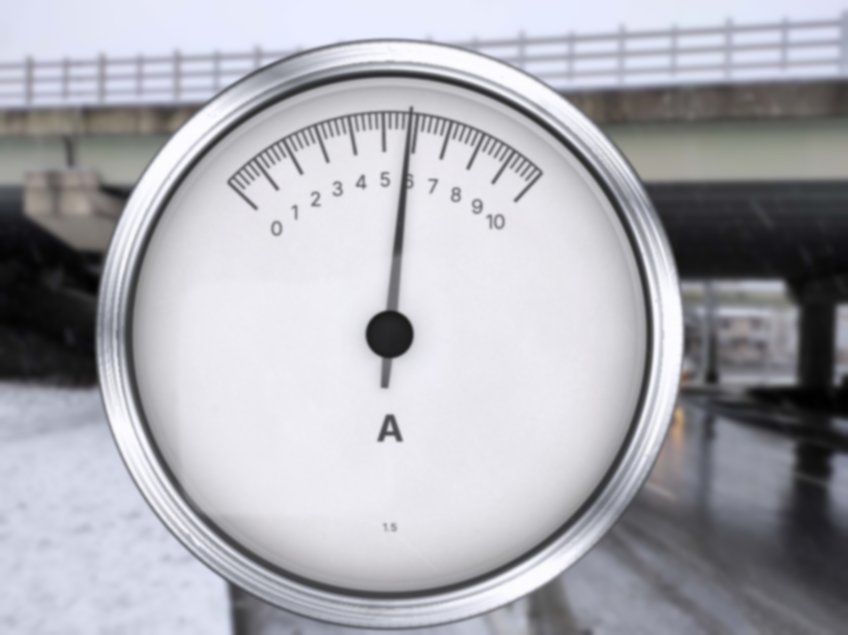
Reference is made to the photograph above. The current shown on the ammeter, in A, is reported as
5.8 A
